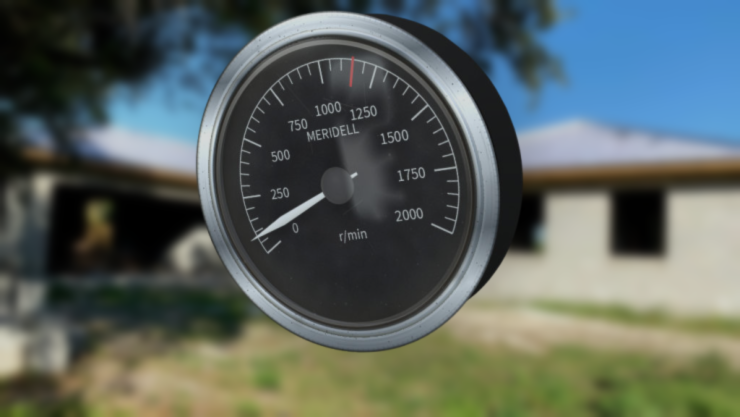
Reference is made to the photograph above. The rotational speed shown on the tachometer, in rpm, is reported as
75 rpm
